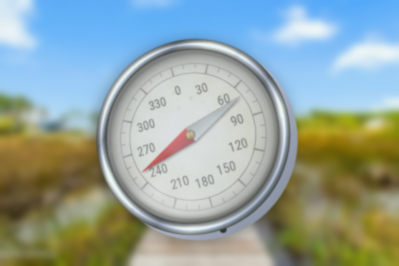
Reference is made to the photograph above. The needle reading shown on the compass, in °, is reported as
250 °
